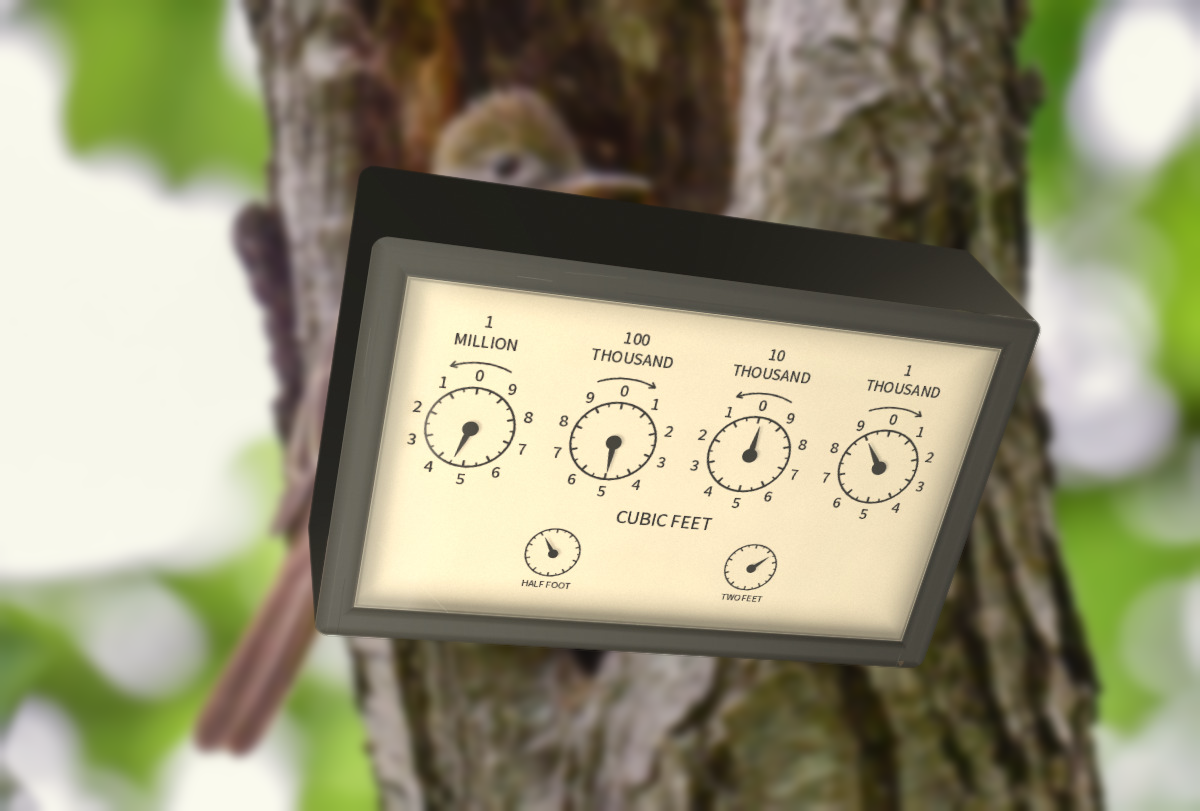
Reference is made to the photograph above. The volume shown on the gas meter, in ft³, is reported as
449900 ft³
